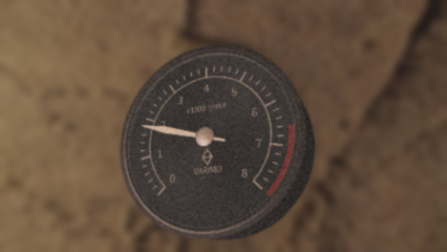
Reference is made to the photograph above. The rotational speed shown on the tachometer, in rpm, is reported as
1800 rpm
